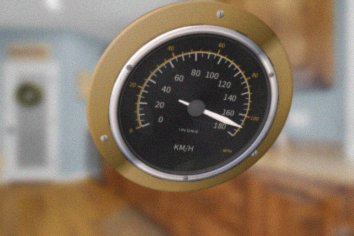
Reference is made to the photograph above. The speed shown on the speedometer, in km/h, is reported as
170 km/h
